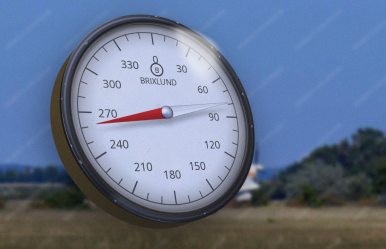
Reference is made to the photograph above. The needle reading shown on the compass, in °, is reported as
260 °
